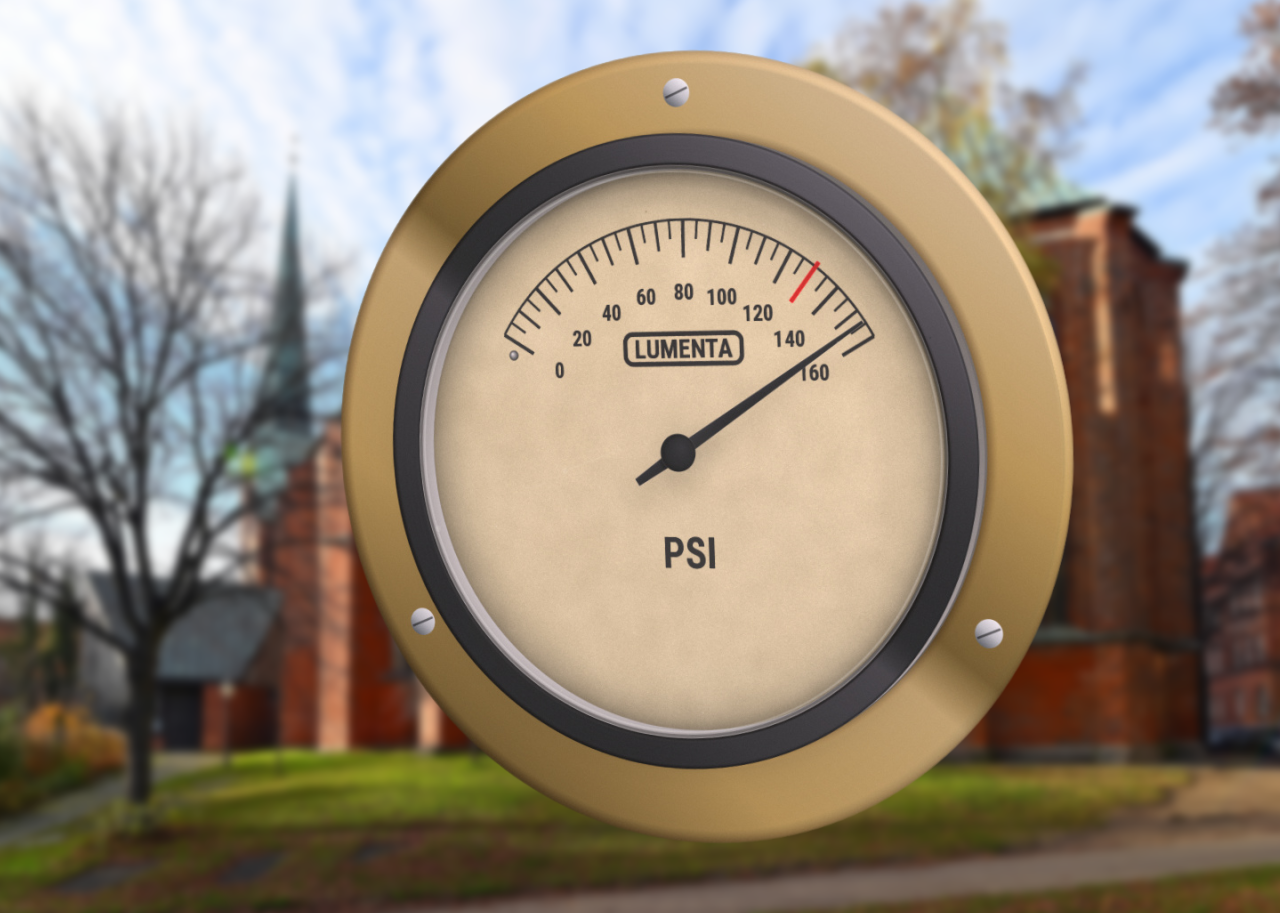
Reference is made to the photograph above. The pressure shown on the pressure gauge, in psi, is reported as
155 psi
